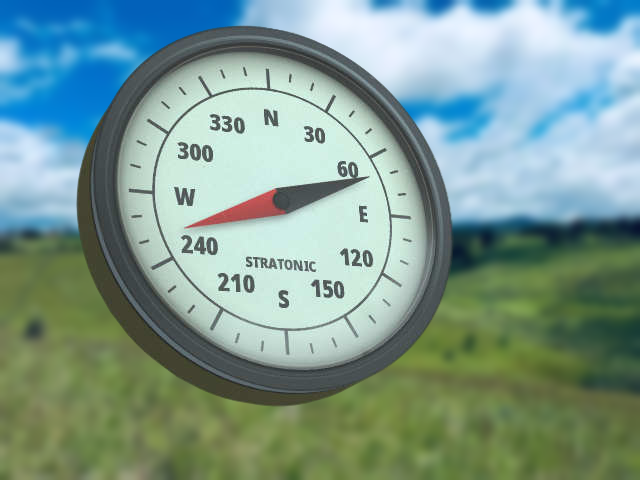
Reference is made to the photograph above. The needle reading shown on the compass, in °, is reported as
250 °
